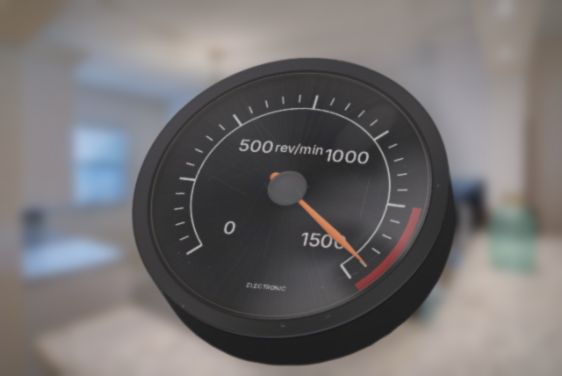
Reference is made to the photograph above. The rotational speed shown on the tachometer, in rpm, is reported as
1450 rpm
